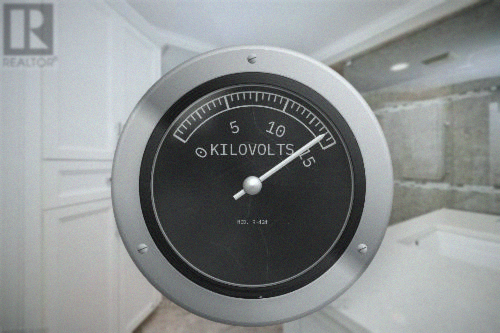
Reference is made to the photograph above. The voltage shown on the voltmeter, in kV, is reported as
14 kV
